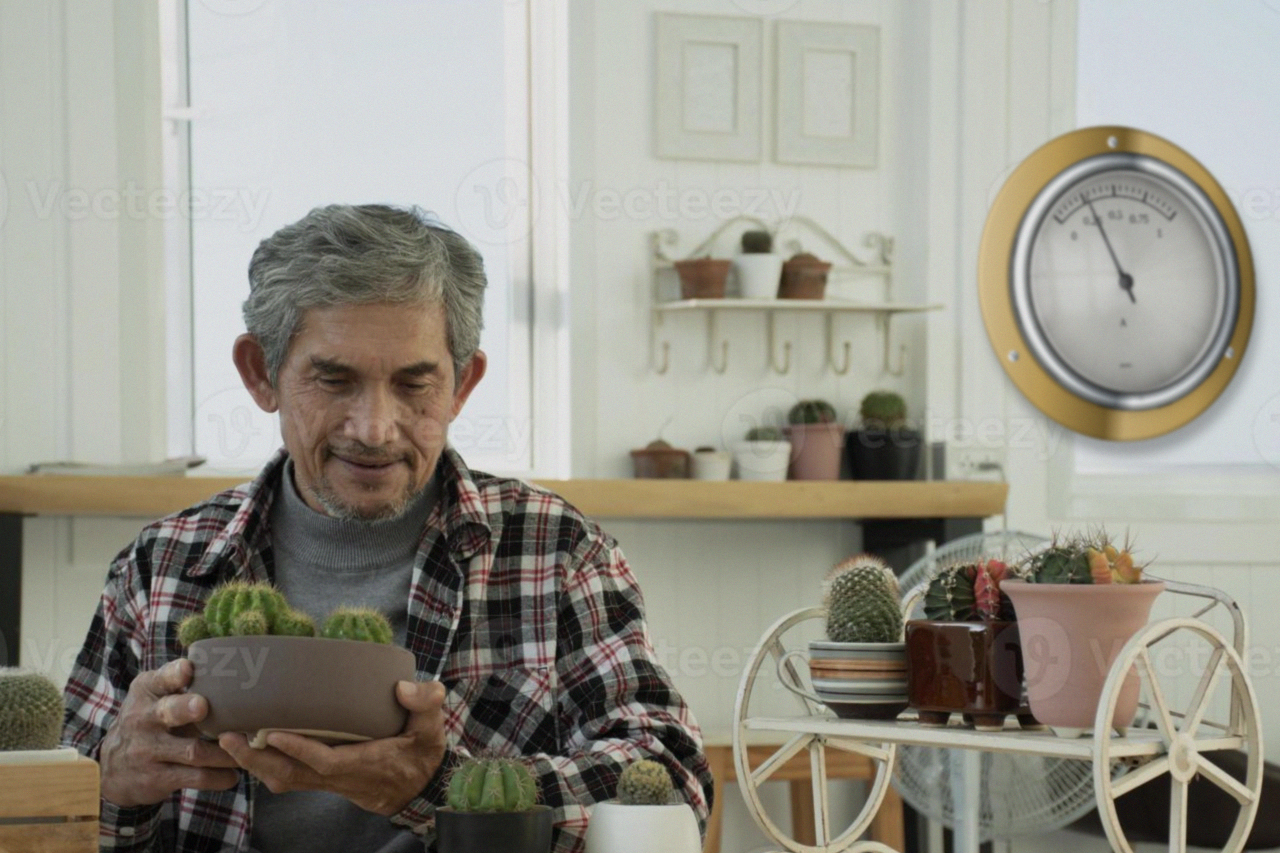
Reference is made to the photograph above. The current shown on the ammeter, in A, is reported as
0.25 A
